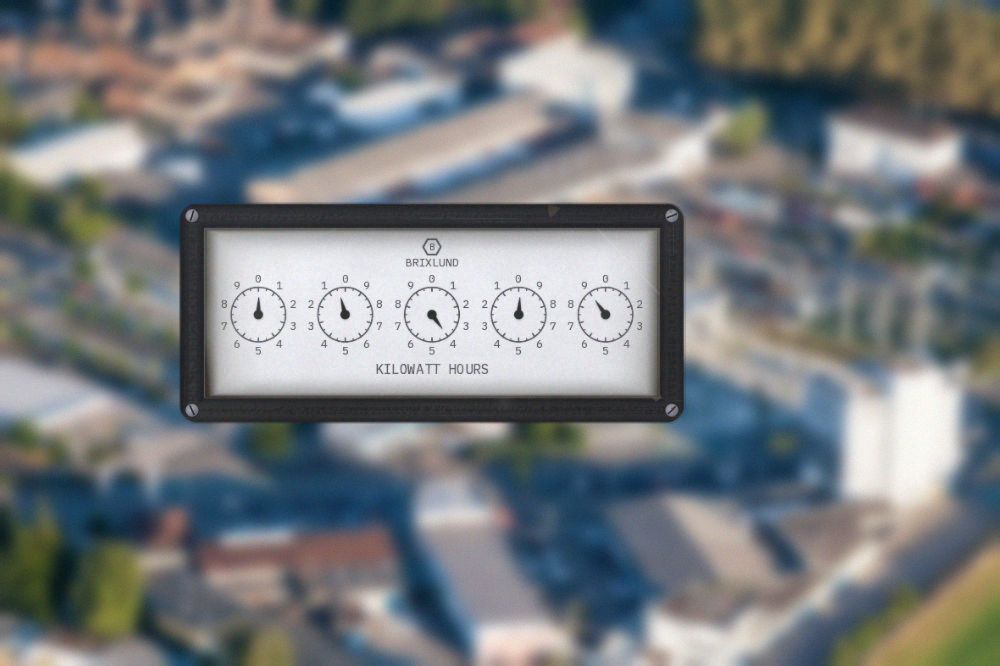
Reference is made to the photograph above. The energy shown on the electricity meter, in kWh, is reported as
399 kWh
